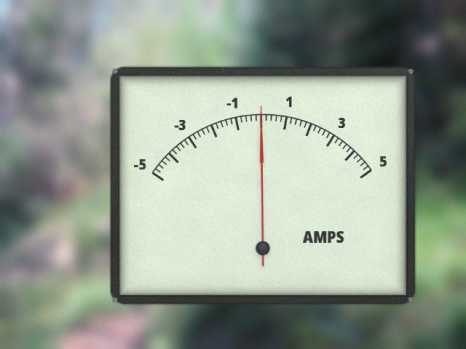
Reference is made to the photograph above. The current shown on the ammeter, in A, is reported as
0 A
